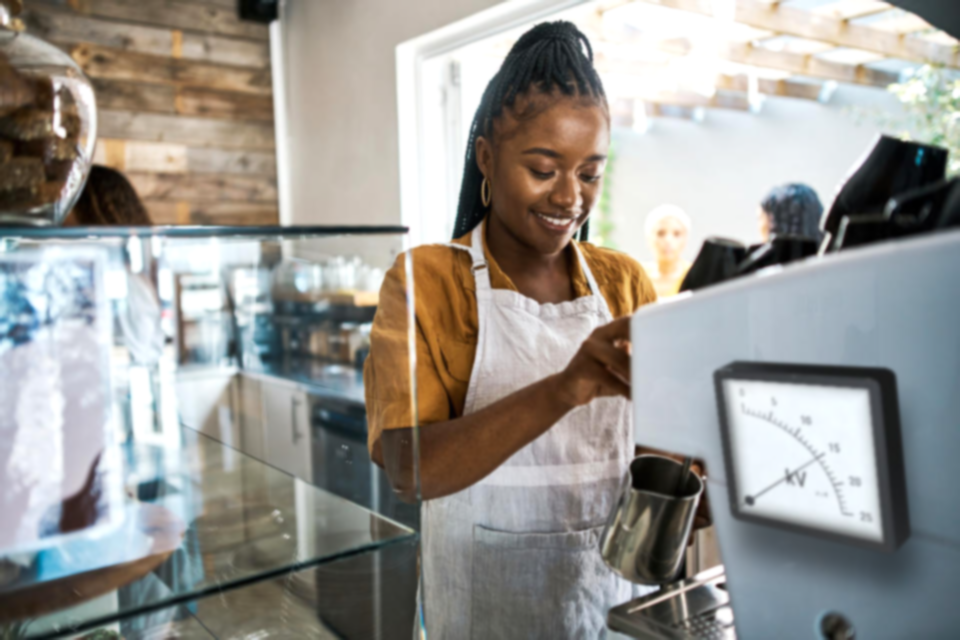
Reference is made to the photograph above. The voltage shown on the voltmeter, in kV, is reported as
15 kV
